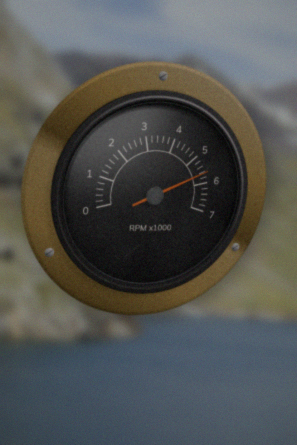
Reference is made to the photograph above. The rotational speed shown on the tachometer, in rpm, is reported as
5600 rpm
